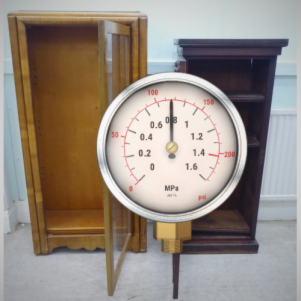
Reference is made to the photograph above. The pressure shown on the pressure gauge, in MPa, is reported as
0.8 MPa
